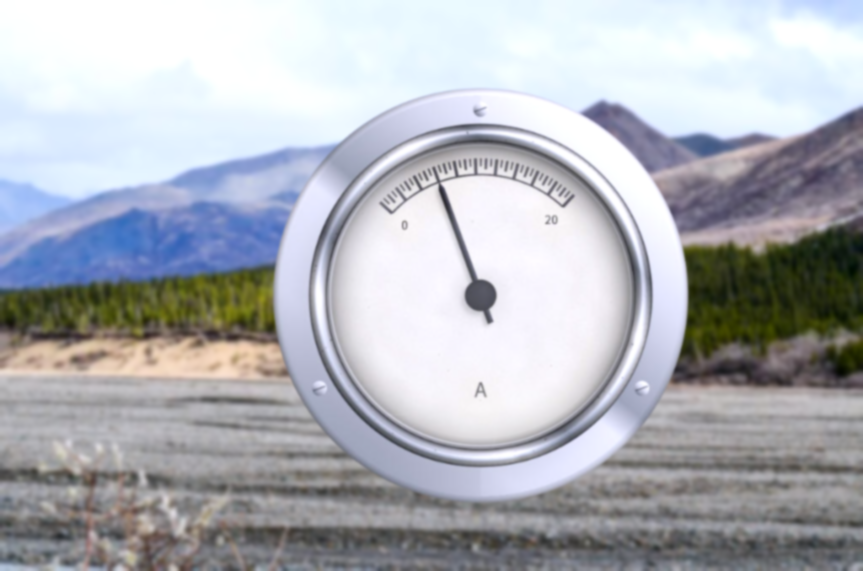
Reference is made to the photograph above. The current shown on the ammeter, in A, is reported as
6 A
